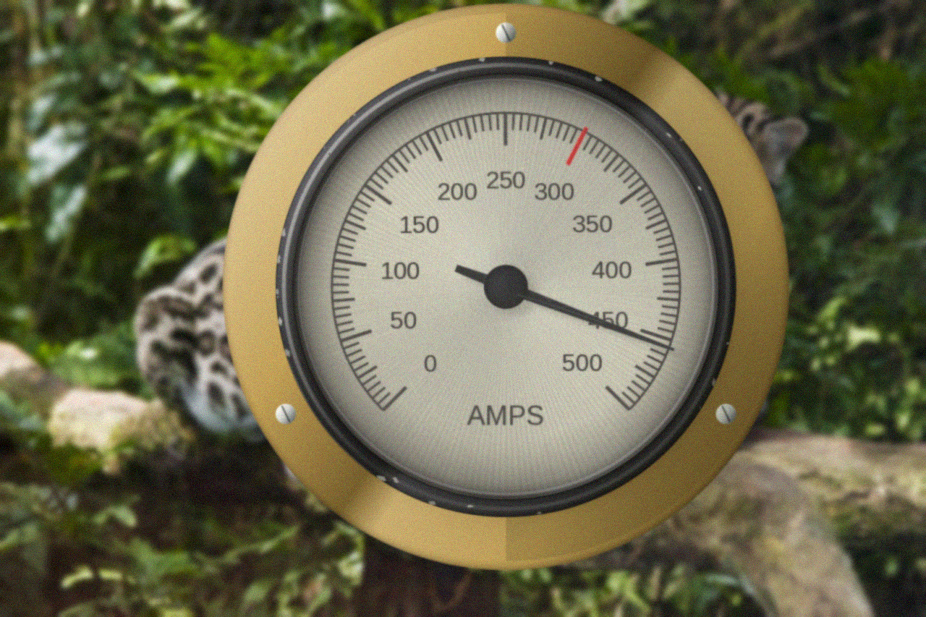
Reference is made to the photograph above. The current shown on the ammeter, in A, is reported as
455 A
